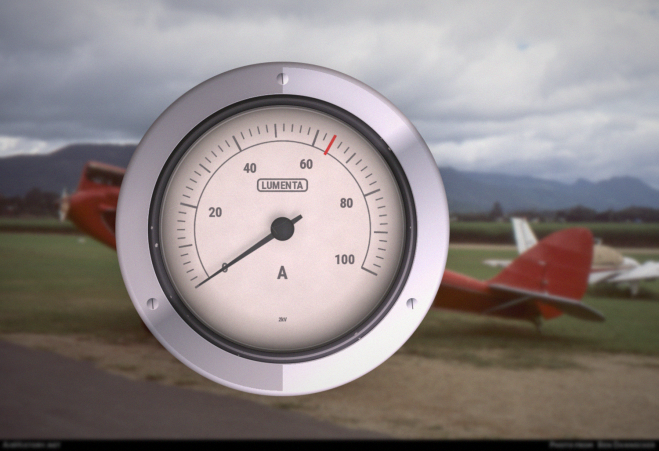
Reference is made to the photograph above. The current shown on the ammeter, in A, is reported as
0 A
